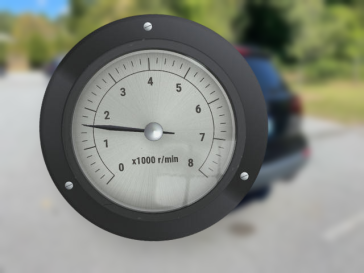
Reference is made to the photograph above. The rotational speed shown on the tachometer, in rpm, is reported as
1600 rpm
